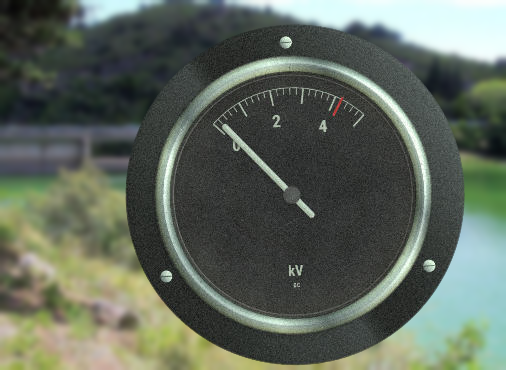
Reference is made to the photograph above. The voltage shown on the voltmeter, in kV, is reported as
0.2 kV
